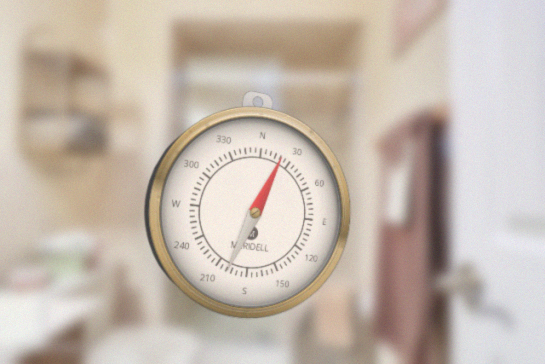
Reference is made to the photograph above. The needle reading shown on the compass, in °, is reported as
20 °
